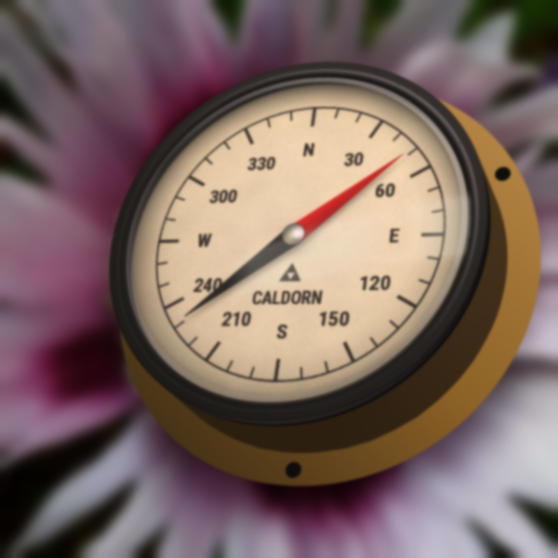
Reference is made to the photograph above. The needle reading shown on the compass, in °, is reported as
50 °
